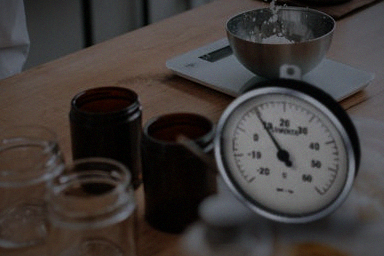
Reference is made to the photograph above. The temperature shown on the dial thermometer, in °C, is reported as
10 °C
